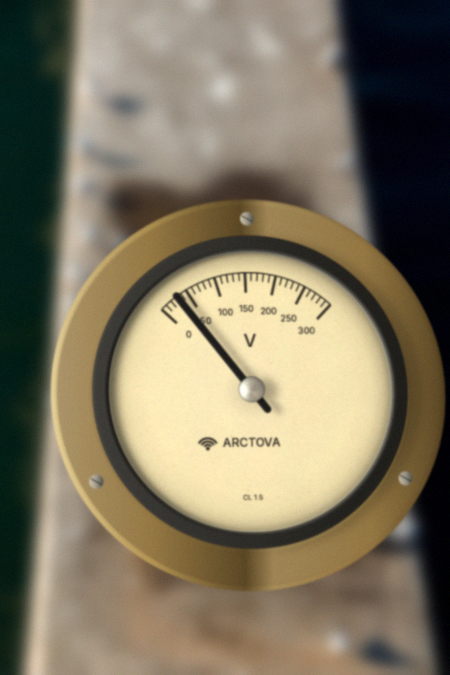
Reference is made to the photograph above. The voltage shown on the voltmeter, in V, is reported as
30 V
